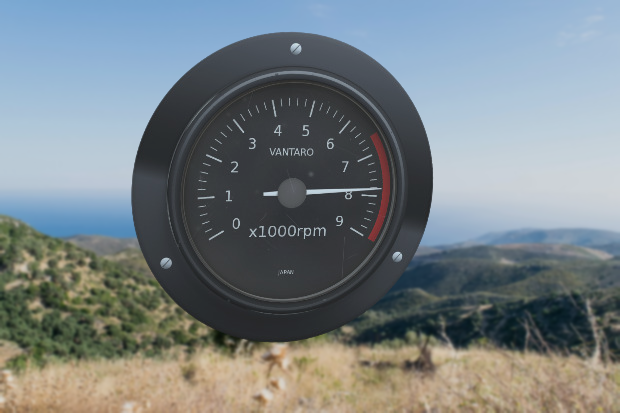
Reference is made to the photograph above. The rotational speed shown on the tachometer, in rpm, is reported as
7800 rpm
